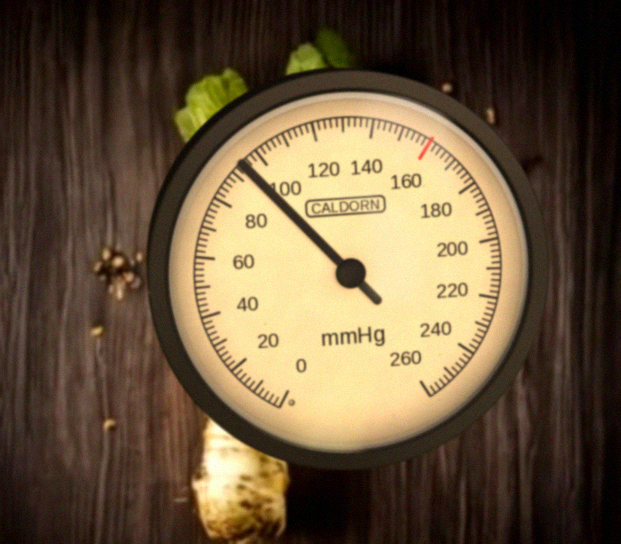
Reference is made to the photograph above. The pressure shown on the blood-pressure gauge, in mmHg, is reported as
94 mmHg
